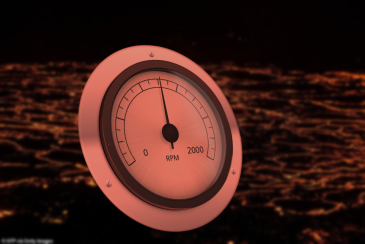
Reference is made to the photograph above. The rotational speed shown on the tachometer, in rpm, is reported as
1000 rpm
